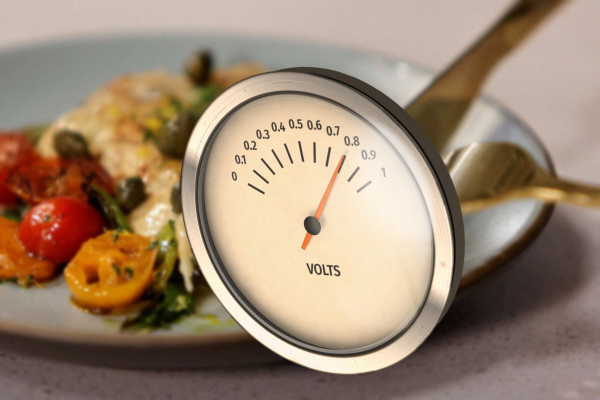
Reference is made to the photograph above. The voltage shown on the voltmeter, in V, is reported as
0.8 V
